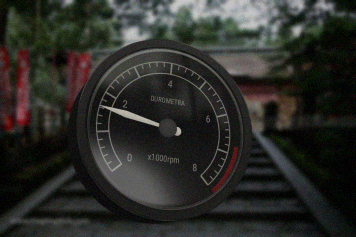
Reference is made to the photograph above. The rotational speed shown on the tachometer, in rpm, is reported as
1600 rpm
